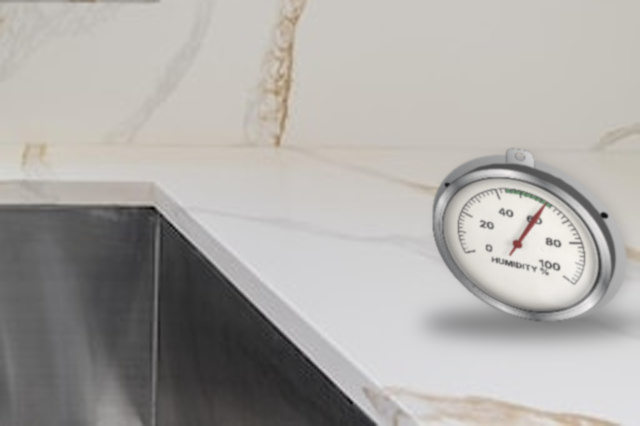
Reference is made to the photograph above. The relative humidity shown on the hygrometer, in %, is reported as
60 %
